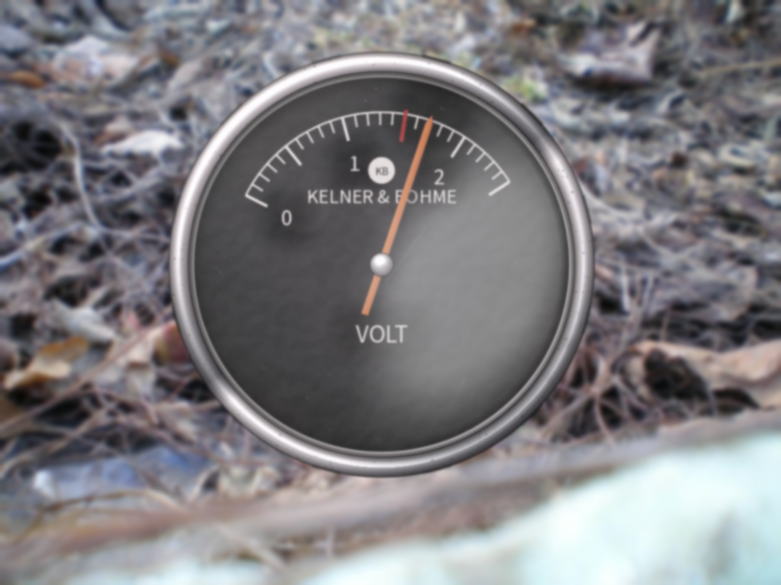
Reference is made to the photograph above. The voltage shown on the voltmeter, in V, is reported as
1.7 V
